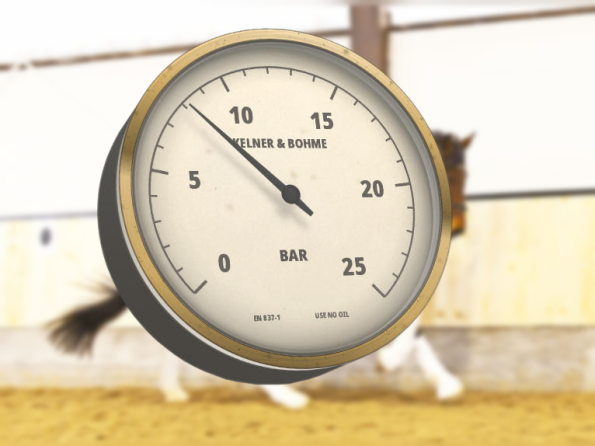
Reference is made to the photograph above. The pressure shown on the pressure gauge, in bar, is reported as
8 bar
